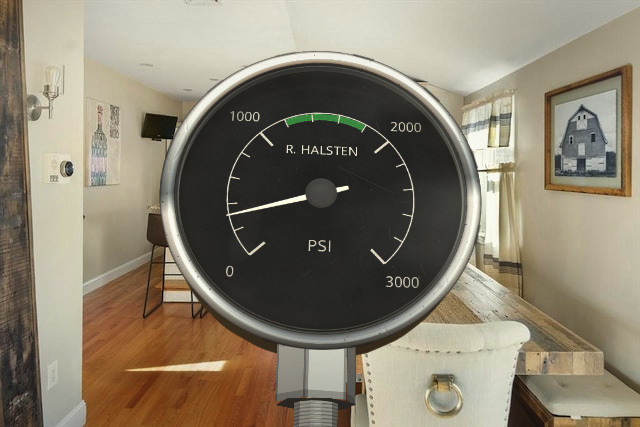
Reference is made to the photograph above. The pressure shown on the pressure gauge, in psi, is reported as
300 psi
